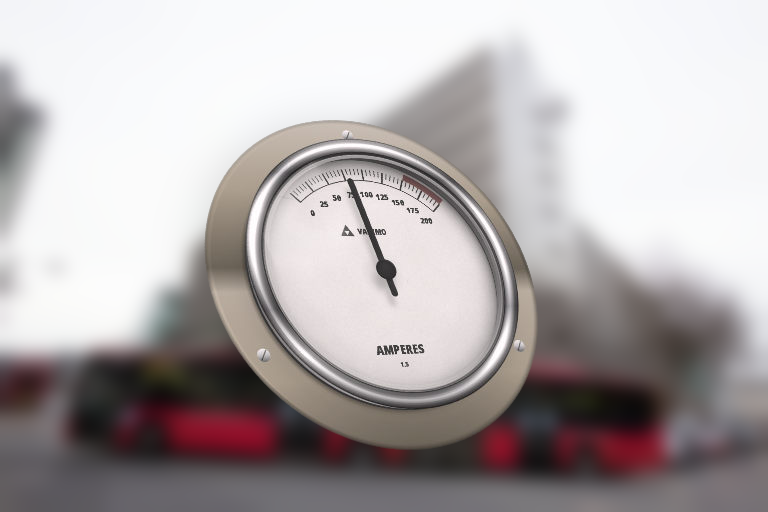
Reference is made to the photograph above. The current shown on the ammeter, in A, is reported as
75 A
